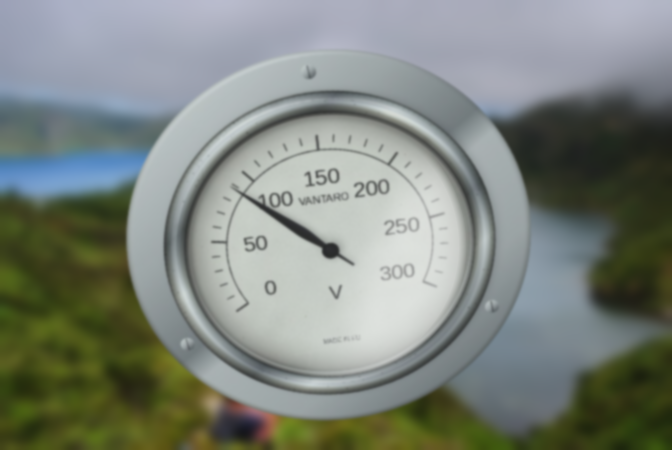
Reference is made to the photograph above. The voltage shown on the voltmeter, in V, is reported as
90 V
